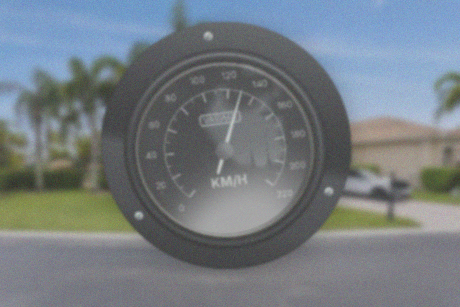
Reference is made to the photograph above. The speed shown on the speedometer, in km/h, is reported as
130 km/h
